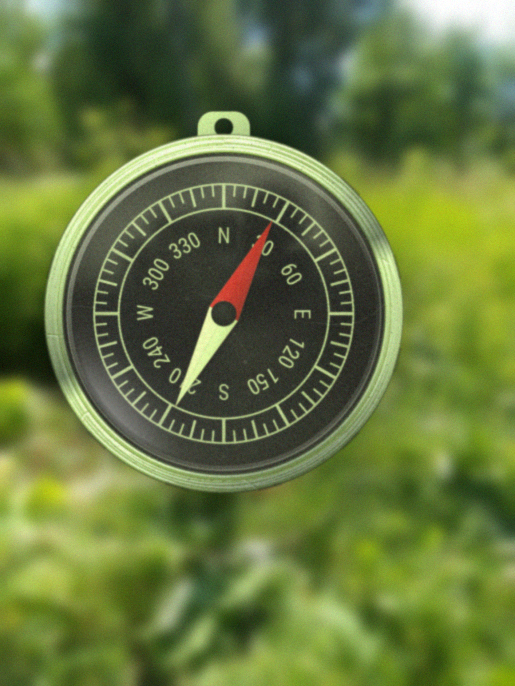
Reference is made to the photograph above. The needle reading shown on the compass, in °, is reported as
27.5 °
